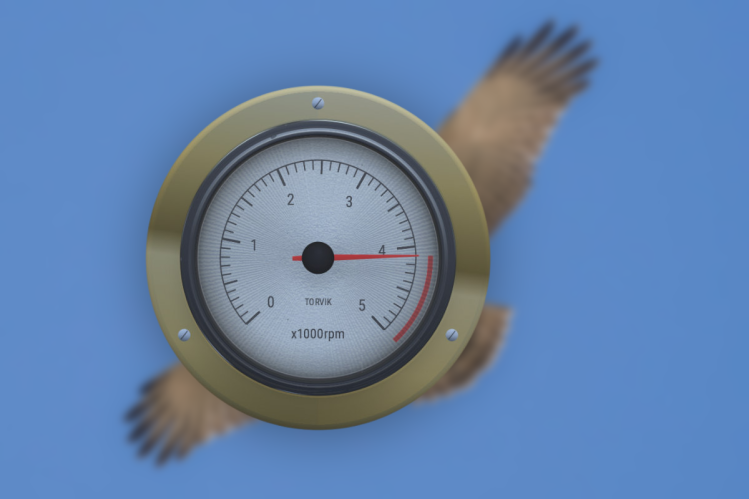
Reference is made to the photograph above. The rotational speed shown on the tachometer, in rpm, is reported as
4100 rpm
